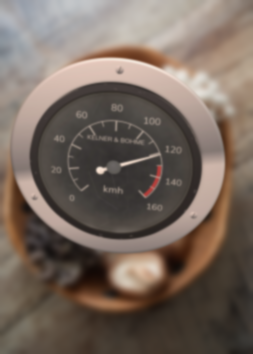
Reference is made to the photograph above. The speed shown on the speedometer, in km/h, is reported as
120 km/h
